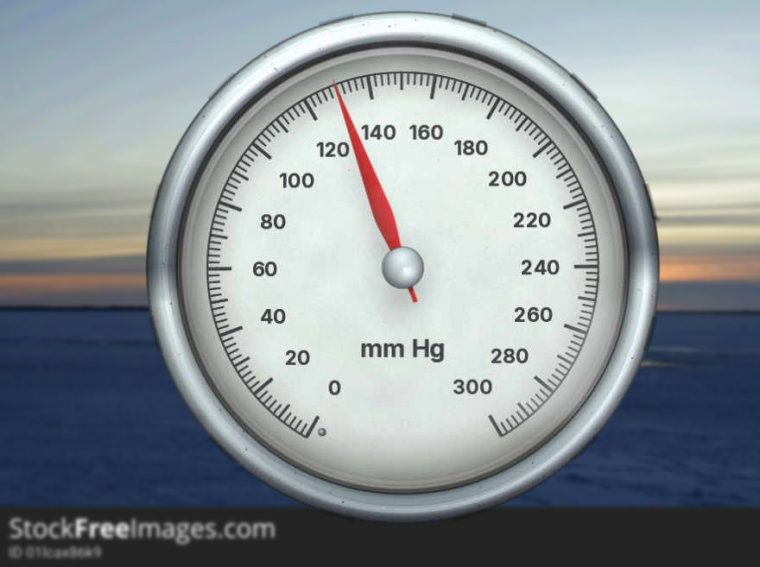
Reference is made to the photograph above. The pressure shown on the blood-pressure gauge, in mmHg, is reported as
130 mmHg
